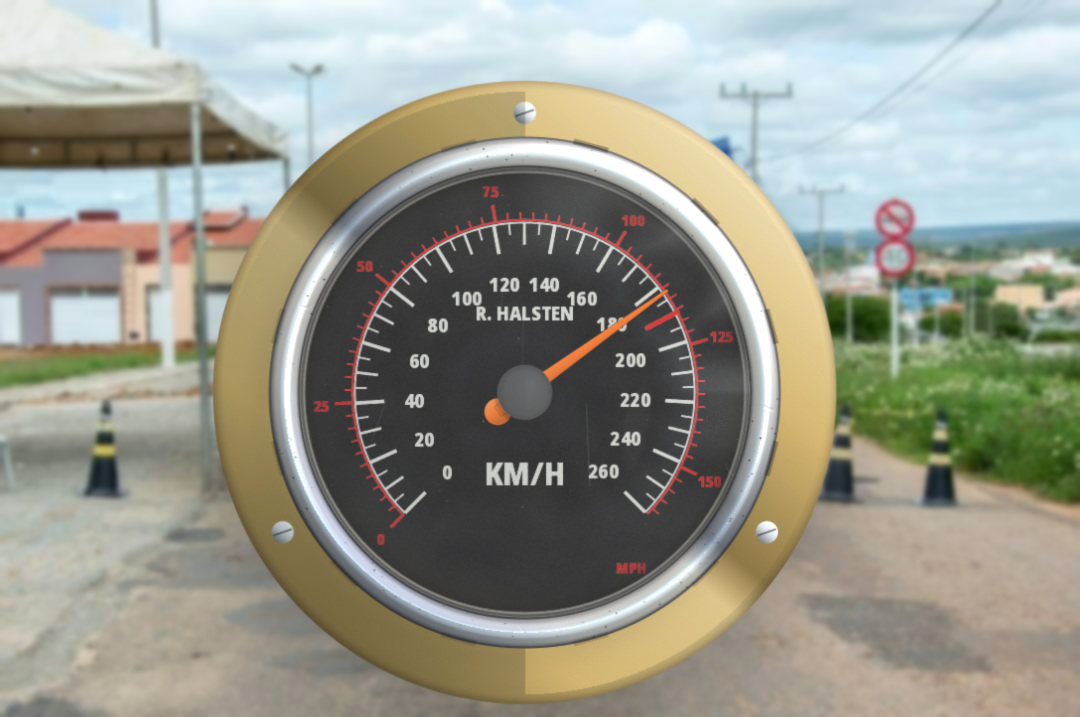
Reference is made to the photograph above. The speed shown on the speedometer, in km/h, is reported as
182.5 km/h
